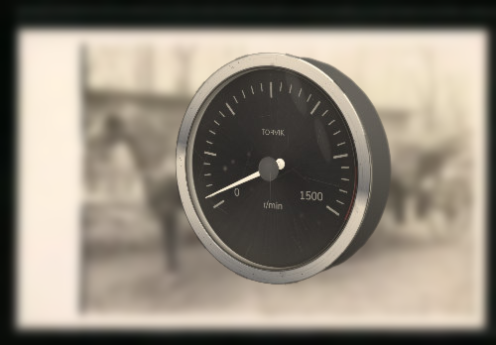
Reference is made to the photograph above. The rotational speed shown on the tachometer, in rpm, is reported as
50 rpm
